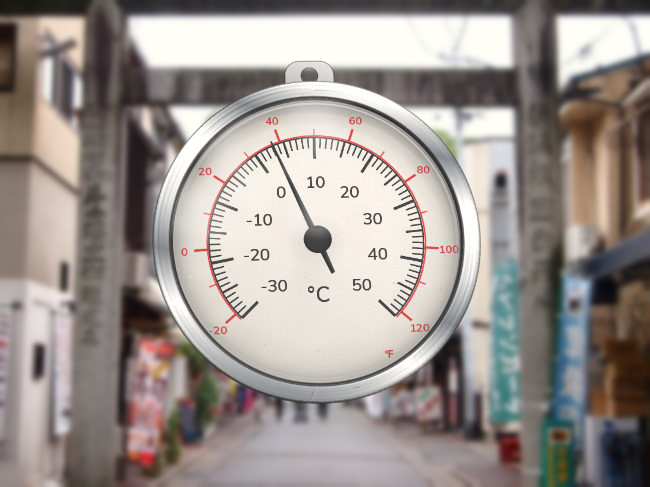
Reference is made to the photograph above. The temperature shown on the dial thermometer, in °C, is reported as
3 °C
